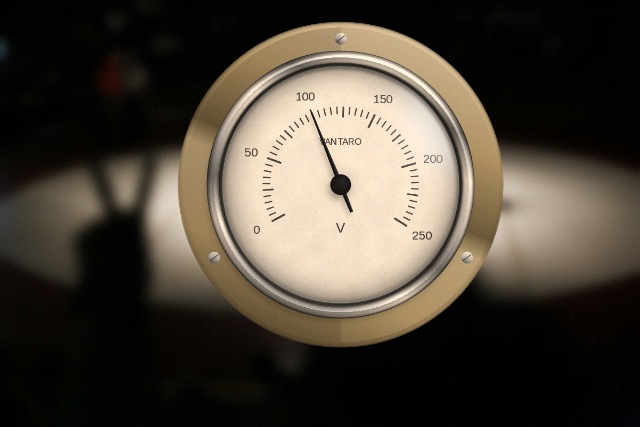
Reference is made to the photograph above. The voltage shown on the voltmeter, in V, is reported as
100 V
